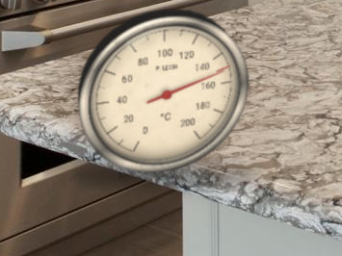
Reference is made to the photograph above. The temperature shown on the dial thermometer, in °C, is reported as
150 °C
